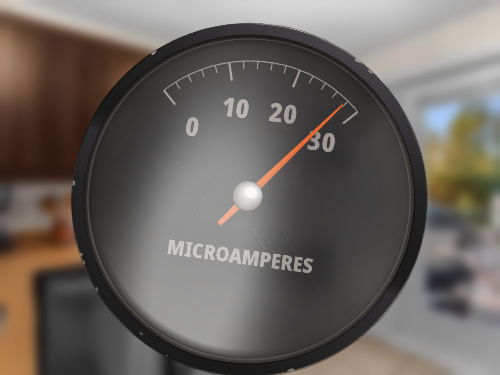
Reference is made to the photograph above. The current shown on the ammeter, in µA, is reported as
28 µA
